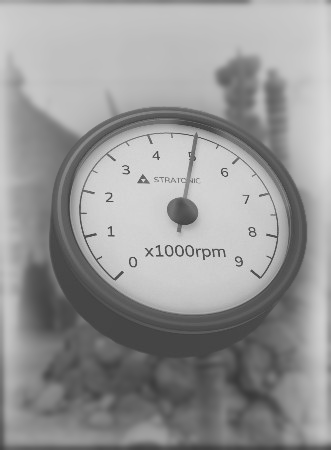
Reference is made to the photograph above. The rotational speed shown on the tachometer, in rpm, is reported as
5000 rpm
